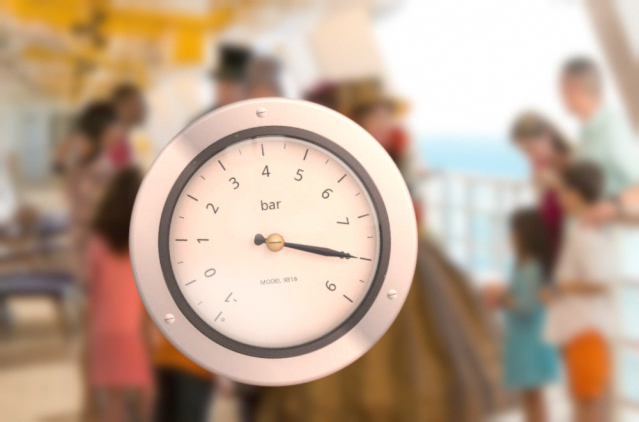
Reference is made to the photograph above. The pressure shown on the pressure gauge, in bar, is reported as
8 bar
